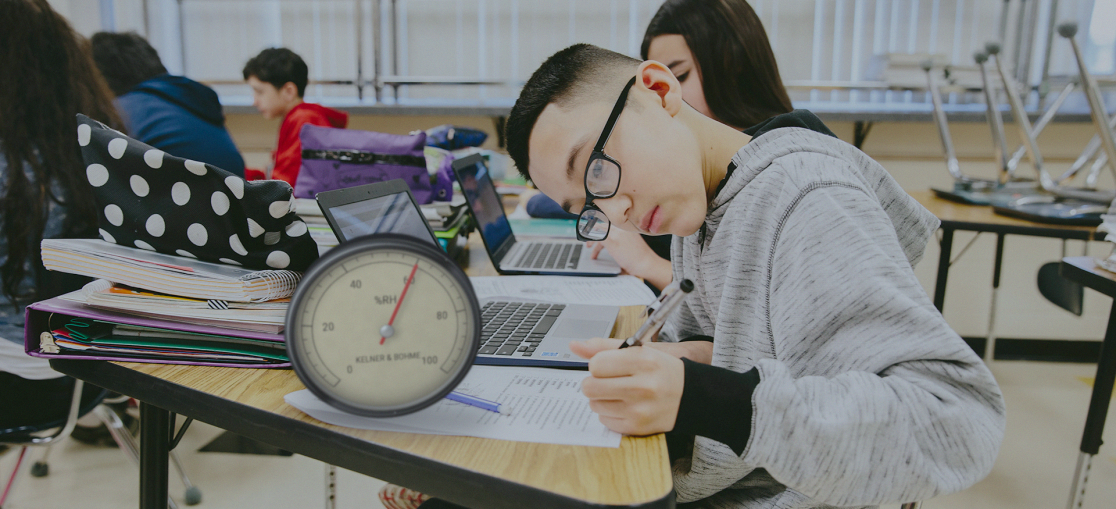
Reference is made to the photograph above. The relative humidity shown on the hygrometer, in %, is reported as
60 %
